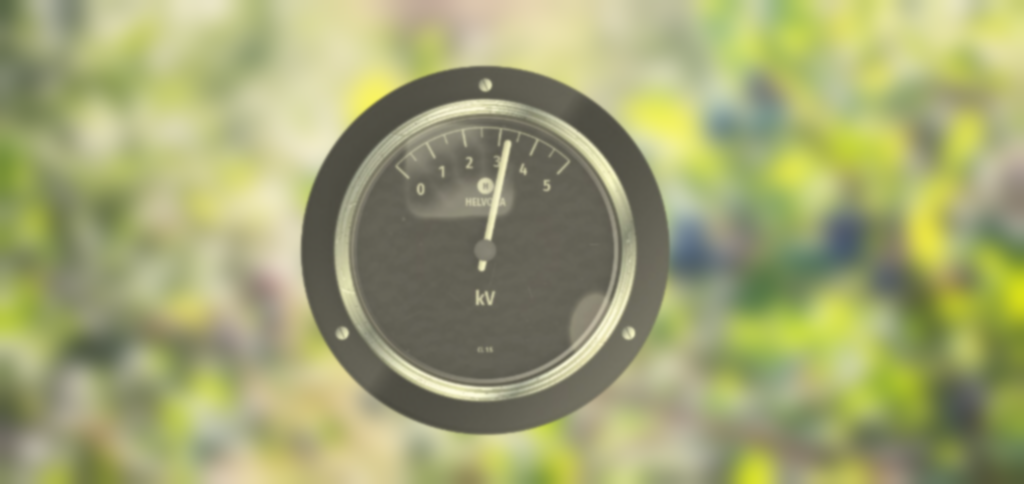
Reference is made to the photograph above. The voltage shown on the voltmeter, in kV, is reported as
3.25 kV
